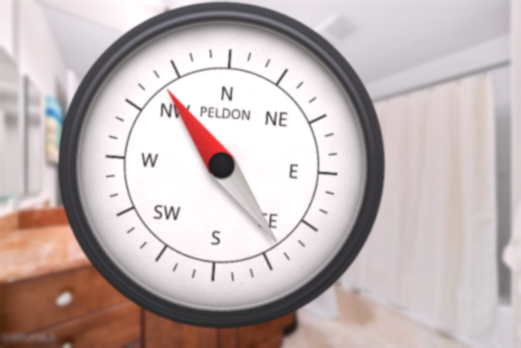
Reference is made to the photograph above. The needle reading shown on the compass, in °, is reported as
320 °
